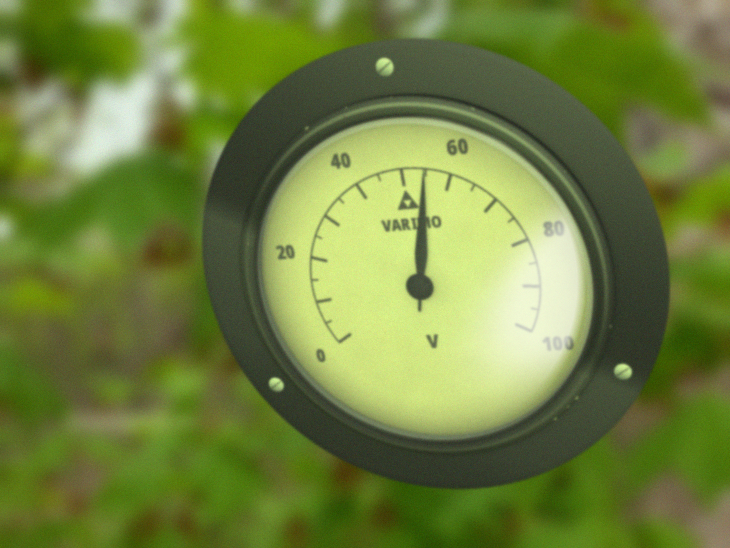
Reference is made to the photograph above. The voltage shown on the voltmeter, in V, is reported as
55 V
